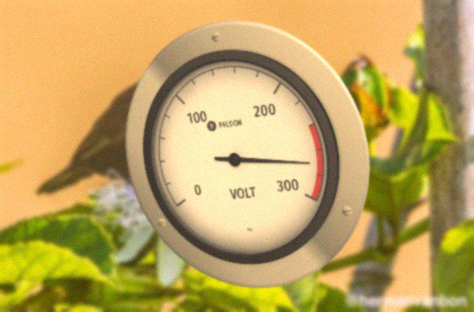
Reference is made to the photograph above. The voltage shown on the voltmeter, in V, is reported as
270 V
